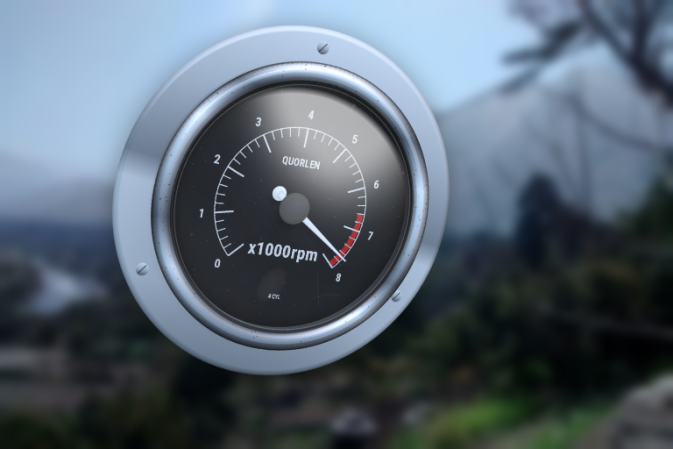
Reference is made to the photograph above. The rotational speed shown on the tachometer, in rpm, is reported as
7700 rpm
